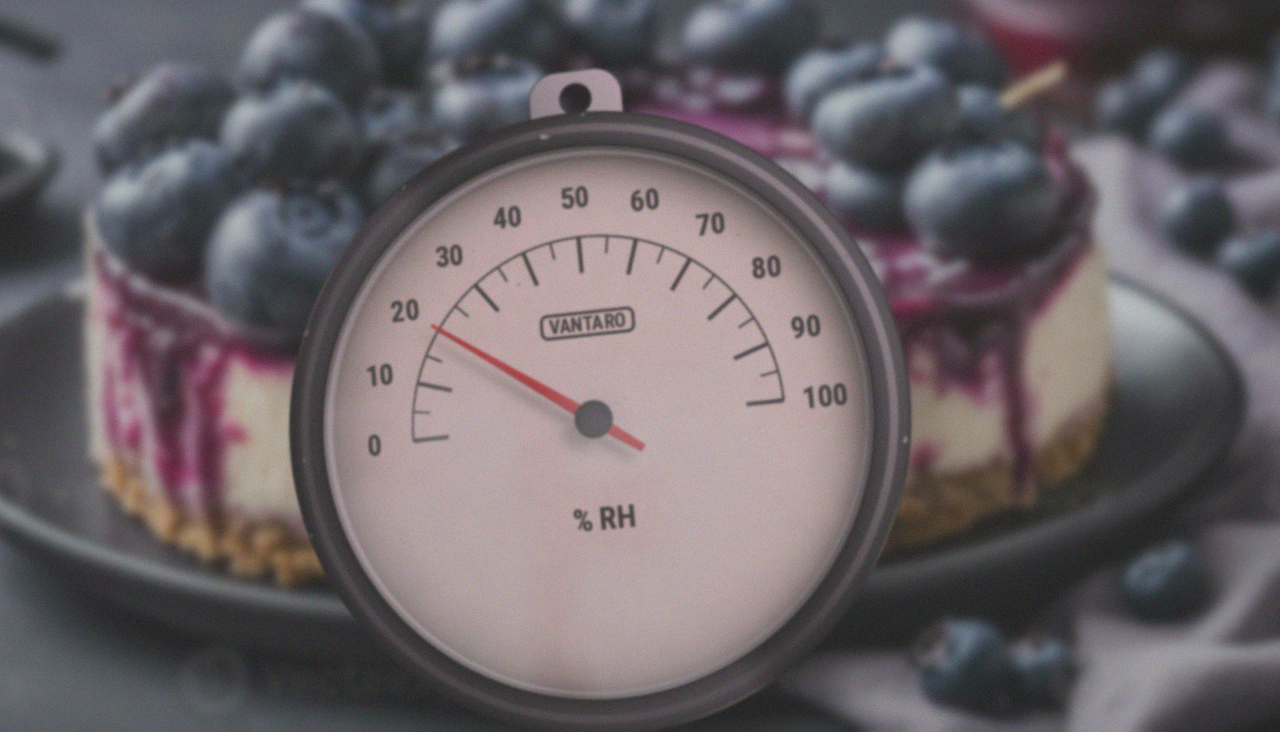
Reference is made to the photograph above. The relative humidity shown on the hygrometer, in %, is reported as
20 %
